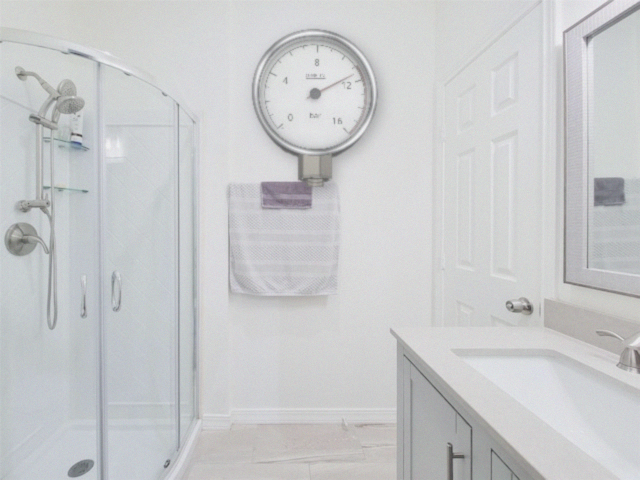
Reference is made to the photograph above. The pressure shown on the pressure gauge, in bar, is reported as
11.5 bar
